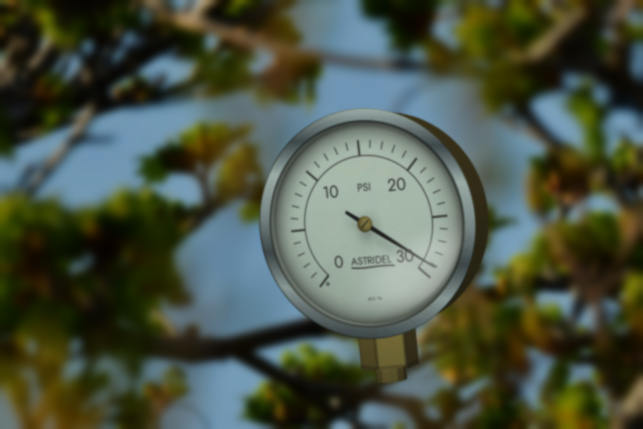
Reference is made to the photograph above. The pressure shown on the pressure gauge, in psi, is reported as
29 psi
